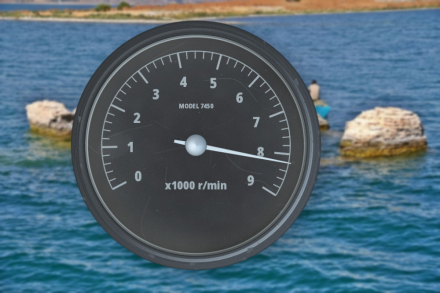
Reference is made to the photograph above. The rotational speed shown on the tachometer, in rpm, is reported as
8200 rpm
